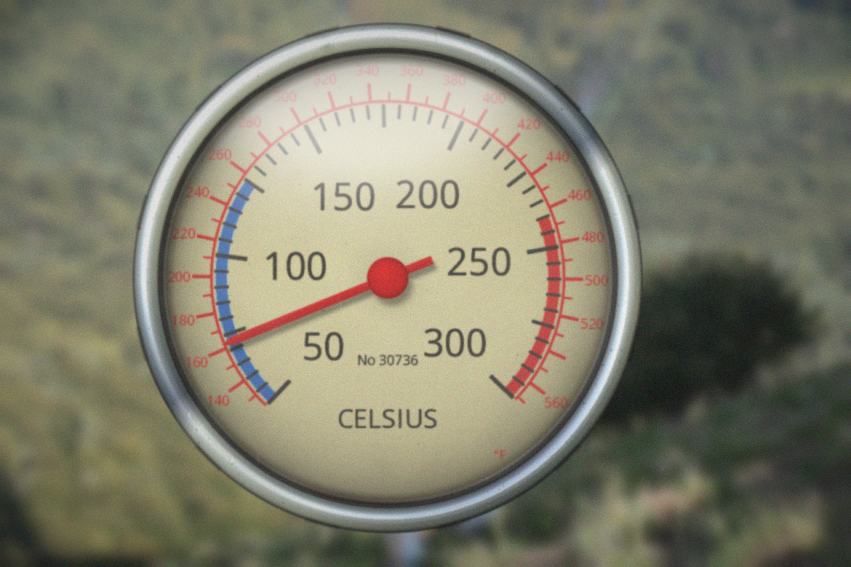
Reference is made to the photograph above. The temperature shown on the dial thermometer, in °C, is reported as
72.5 °C
